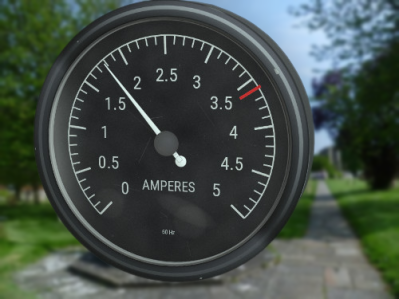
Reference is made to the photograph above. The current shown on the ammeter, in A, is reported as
1.8 A
